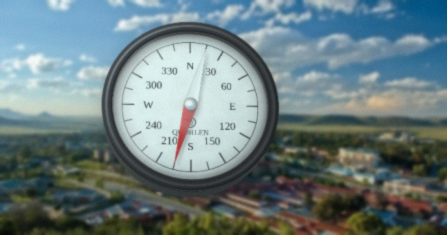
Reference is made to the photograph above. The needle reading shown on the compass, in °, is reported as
195 °
